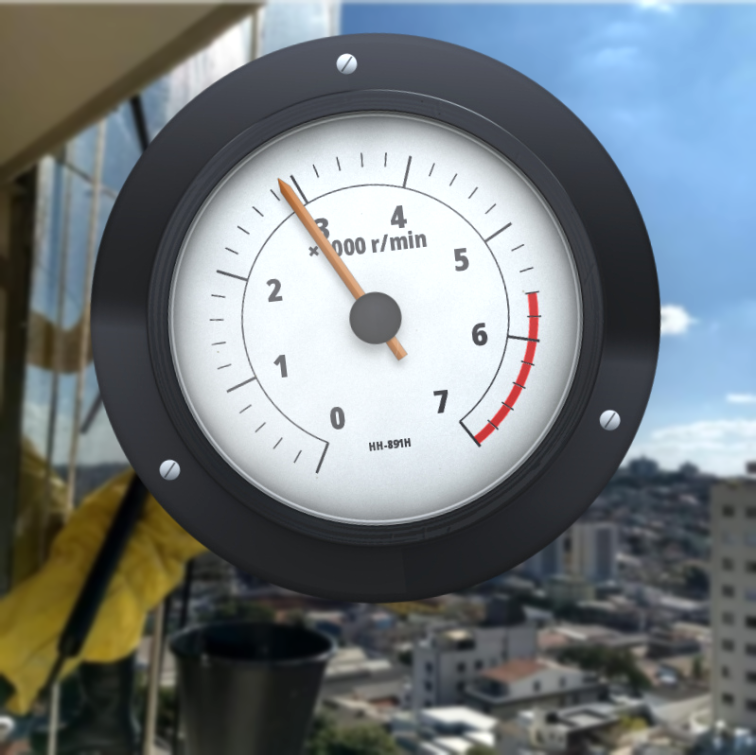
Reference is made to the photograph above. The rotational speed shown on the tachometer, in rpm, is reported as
2900 rpm
